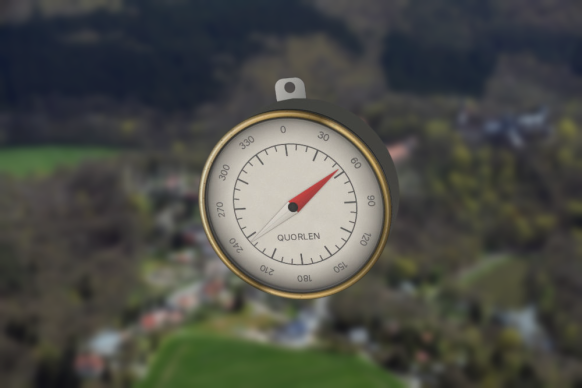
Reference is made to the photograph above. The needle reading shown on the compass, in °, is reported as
55 °
